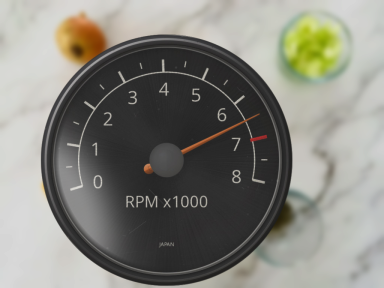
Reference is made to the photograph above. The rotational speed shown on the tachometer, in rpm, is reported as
6500 rpm
